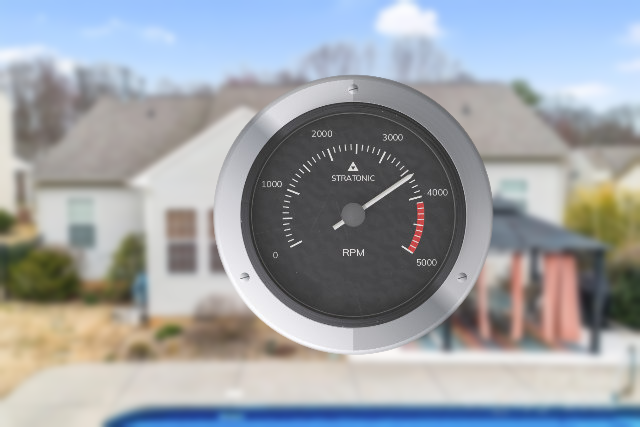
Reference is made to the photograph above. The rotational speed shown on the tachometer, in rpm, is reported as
3600 rpm
